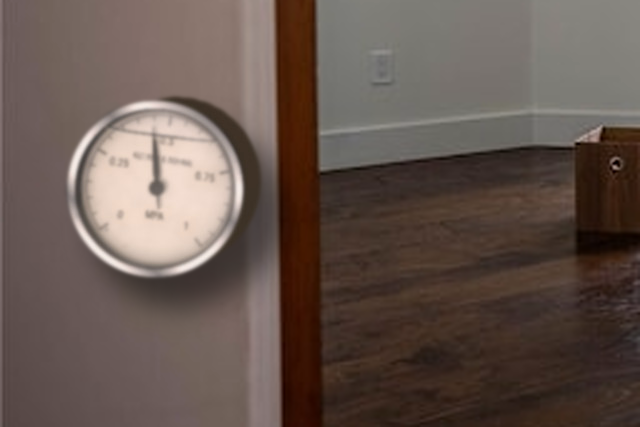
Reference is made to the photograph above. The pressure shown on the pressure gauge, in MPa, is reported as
0.45 MPa
